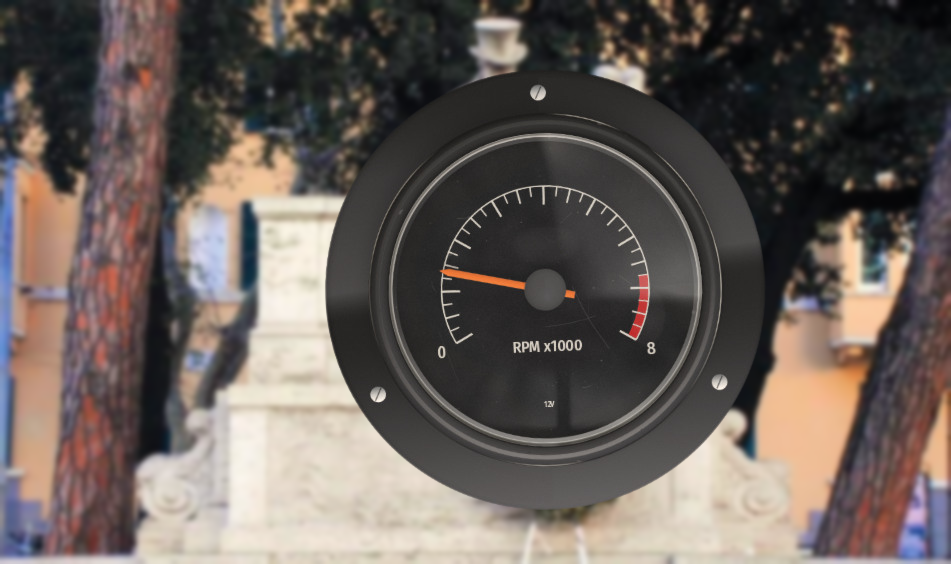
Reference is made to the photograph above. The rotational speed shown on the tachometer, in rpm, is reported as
1375 rpm
